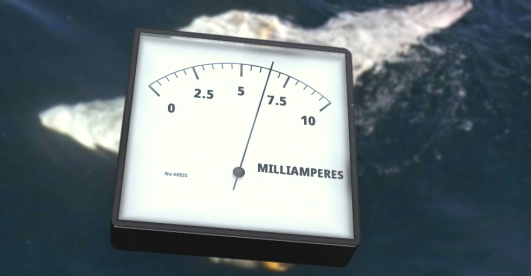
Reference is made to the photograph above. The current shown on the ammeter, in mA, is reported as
6.5 mA
